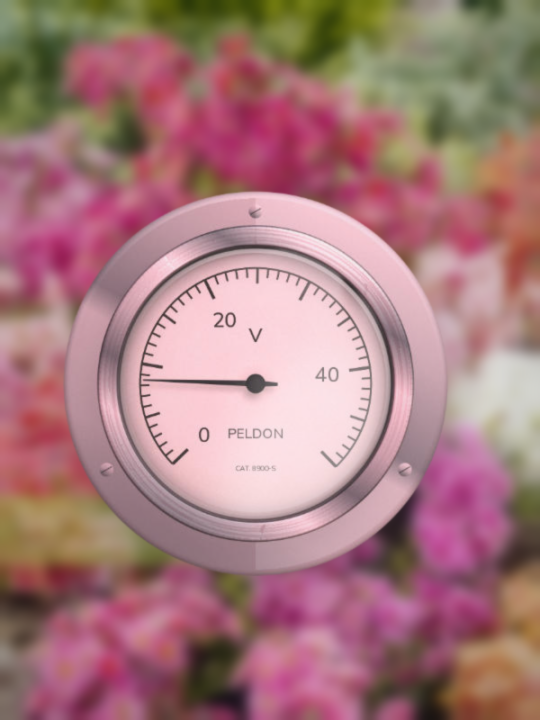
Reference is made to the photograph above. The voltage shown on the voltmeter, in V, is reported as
8.5 V
